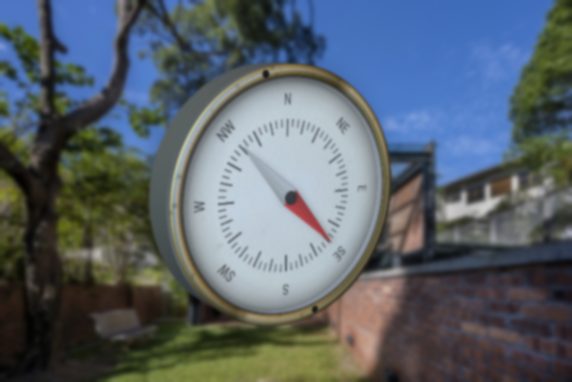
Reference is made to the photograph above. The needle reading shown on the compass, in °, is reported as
135 °
